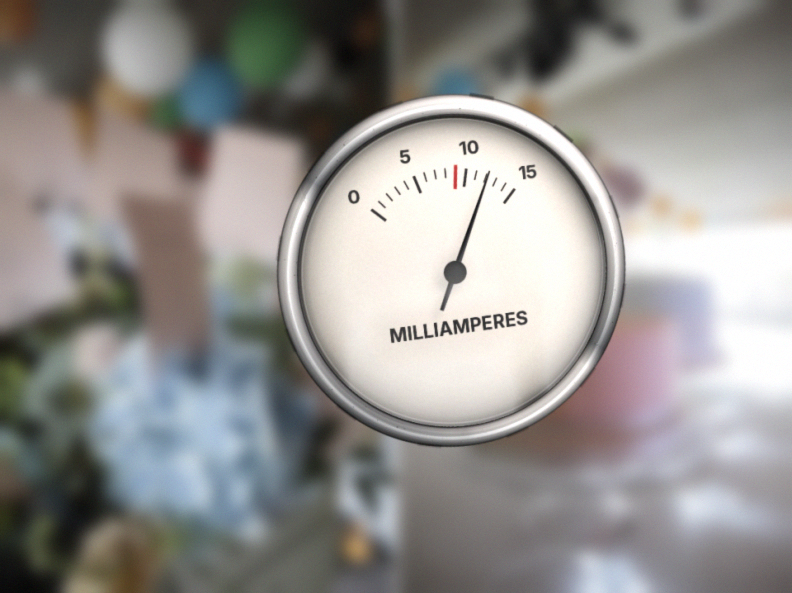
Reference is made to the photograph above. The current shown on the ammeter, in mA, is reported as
12 mA
